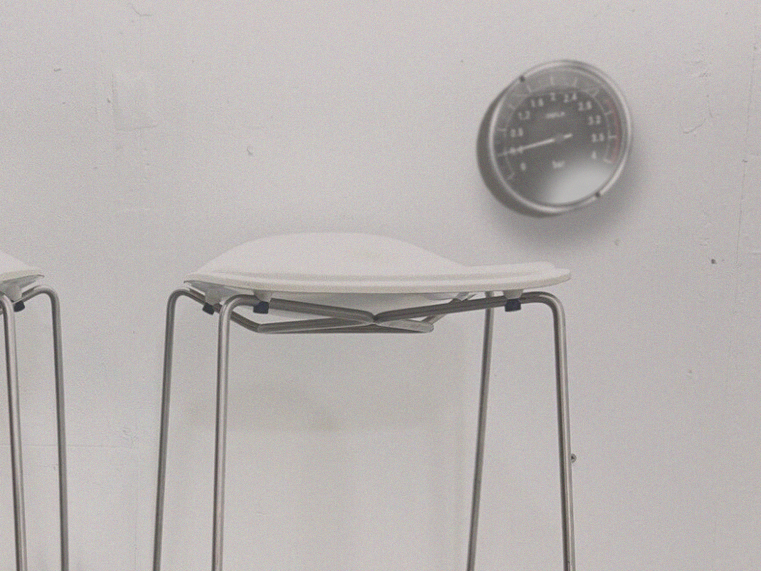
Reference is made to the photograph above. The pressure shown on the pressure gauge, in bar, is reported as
0.4 bar
